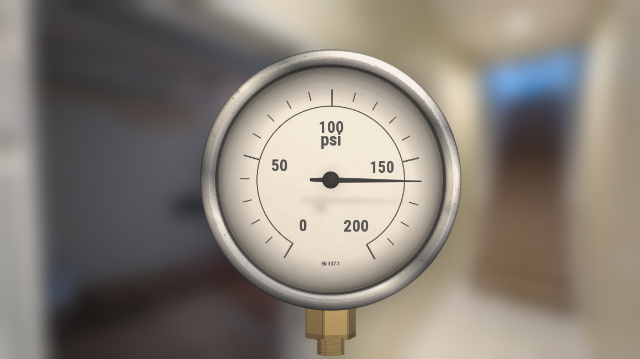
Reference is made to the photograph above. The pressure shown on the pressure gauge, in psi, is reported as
160 psi
